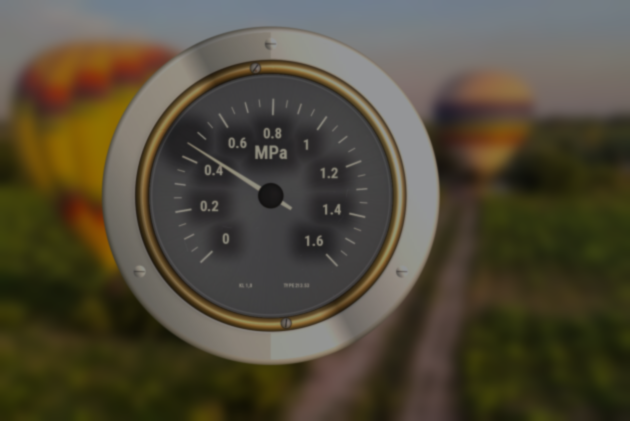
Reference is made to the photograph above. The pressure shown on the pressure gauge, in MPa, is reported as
0.45 MPa
